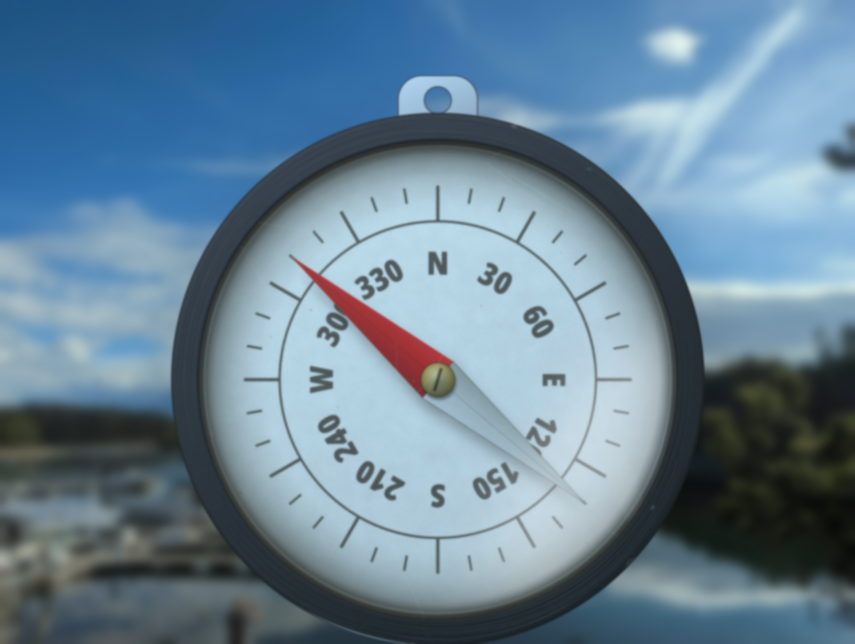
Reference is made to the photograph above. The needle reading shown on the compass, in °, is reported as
310 °
